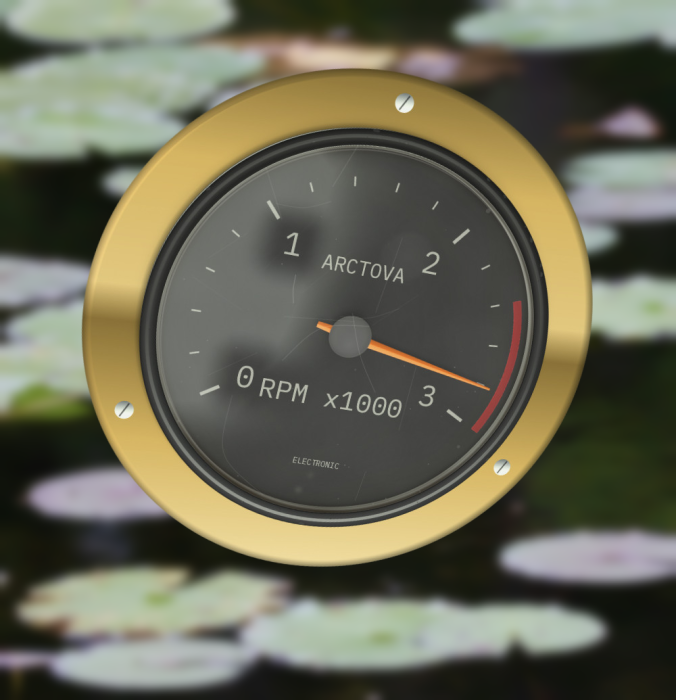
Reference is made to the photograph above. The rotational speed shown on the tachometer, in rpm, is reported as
2800 rpm
